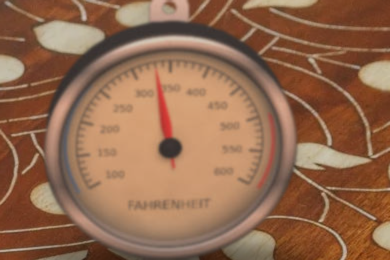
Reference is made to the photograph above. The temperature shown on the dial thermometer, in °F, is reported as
330 °F
